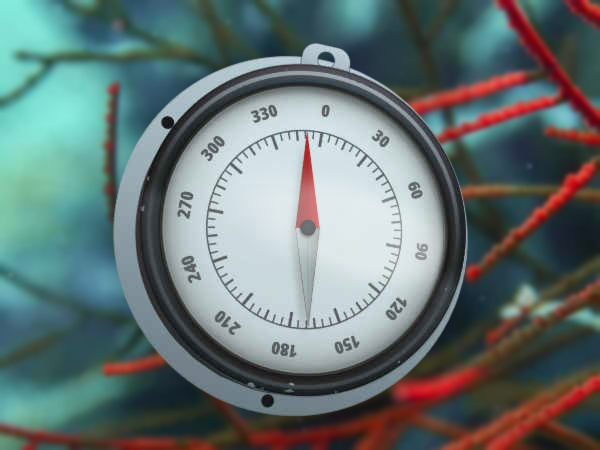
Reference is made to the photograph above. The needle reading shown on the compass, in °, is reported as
350 °
